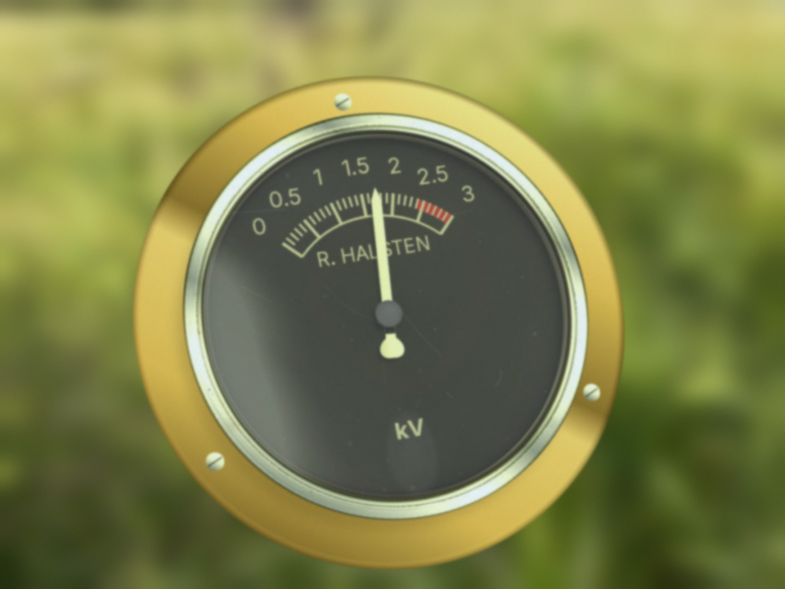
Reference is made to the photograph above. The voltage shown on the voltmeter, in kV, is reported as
1.7 kV
